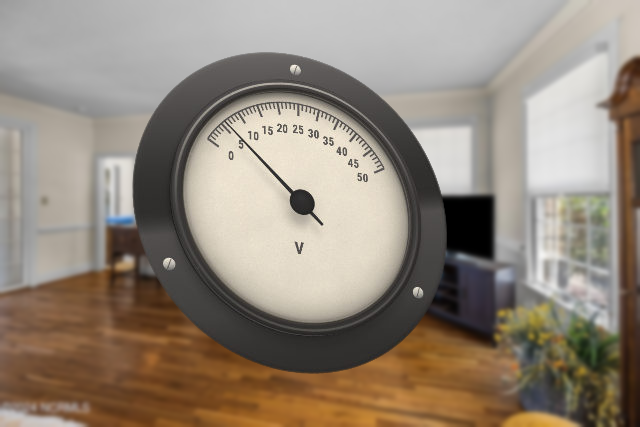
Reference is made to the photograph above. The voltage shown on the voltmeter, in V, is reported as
5 V
